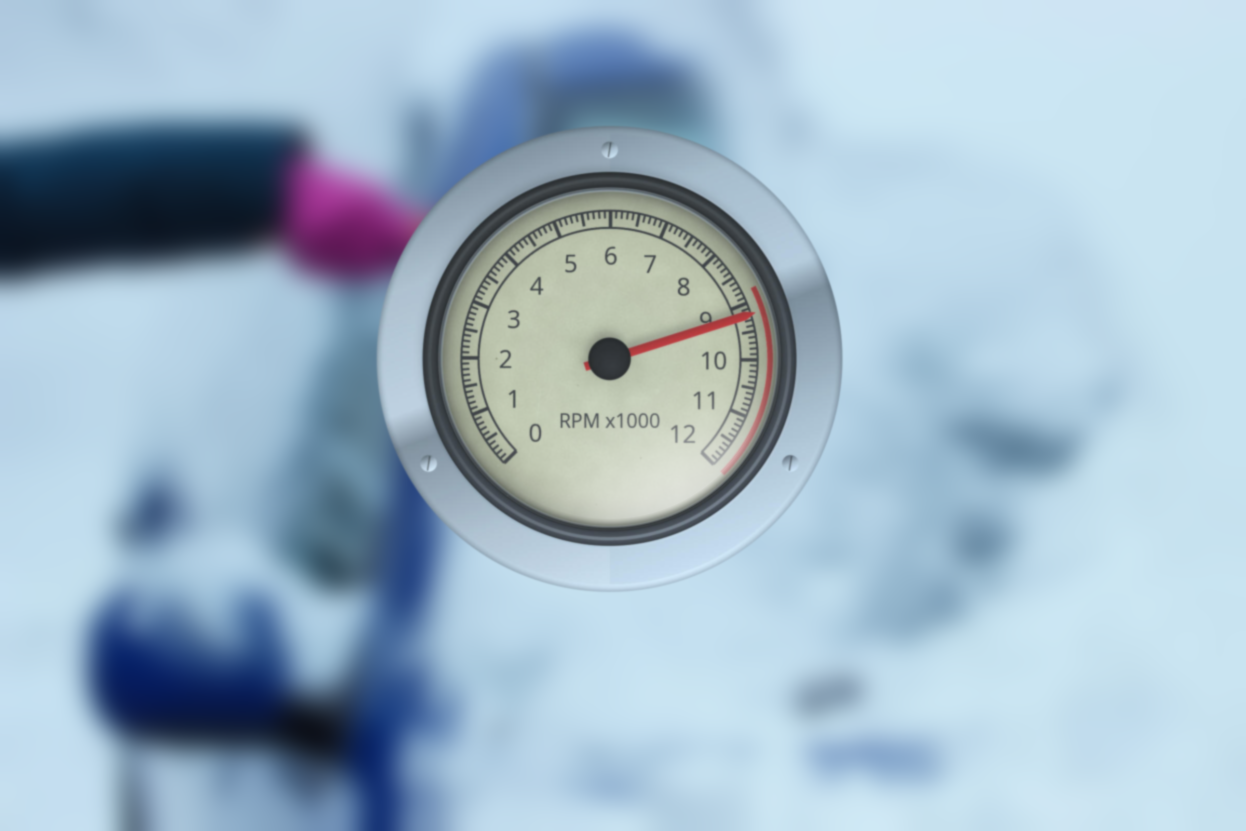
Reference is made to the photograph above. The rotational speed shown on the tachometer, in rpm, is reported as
9200 rpm
